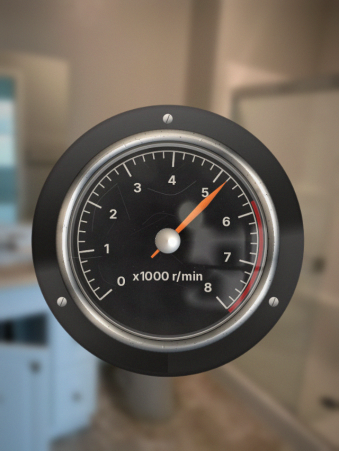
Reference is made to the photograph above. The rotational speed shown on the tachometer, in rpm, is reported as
5200 rpm
